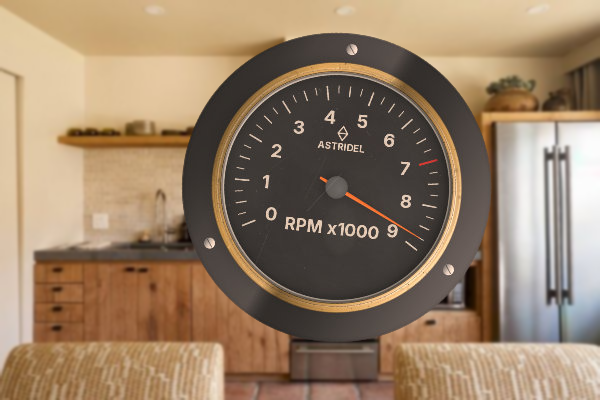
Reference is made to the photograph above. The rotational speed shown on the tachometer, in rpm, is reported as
8750 rpm
